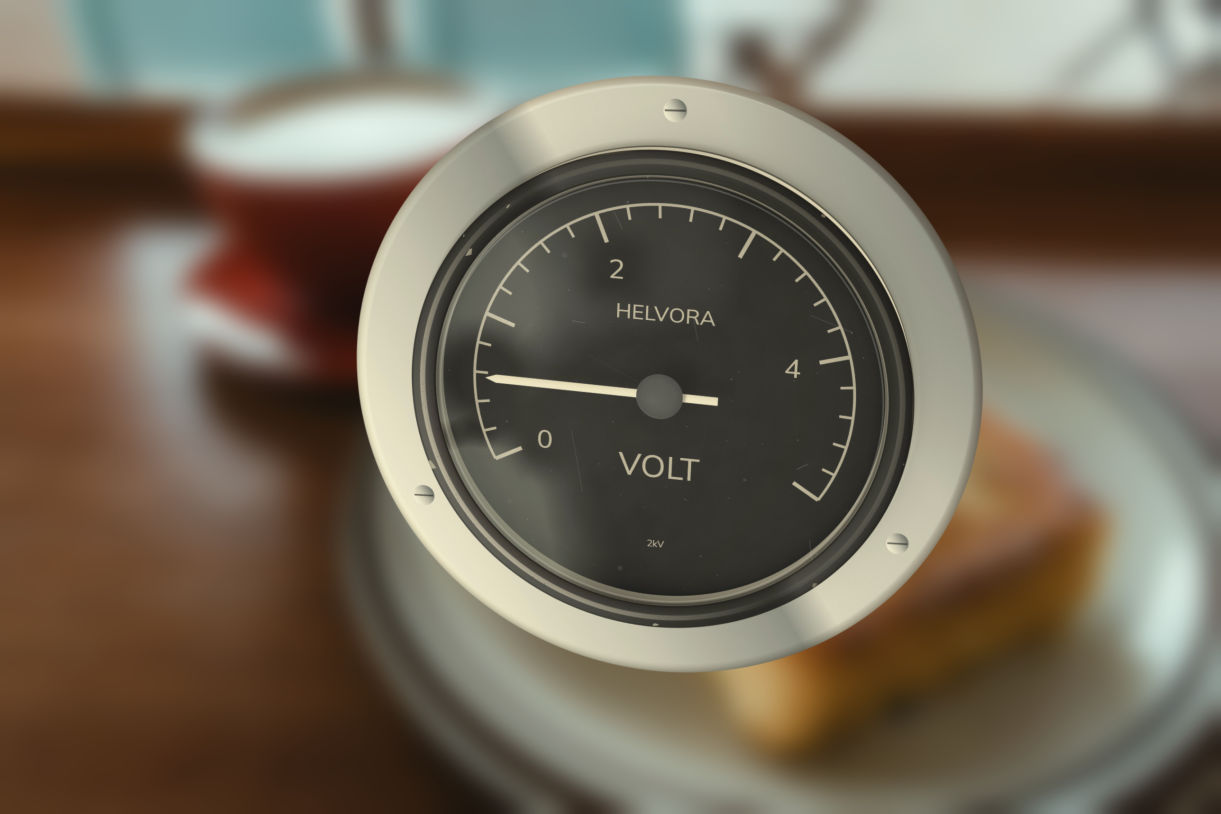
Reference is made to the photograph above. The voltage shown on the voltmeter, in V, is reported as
0.6 V
